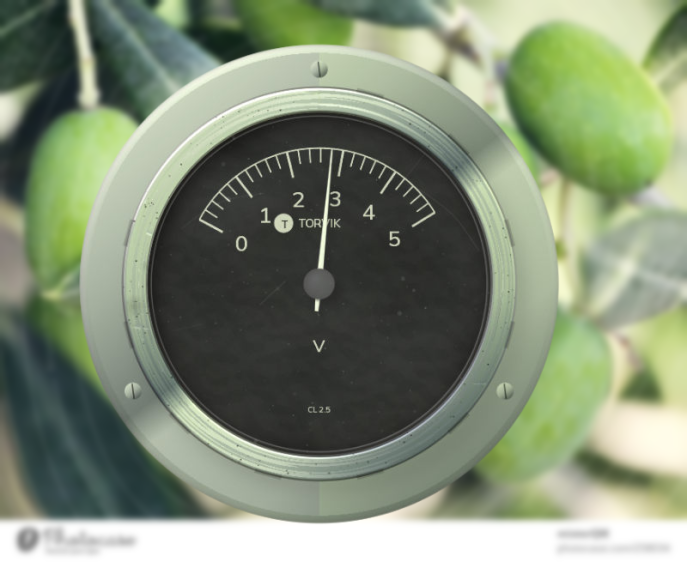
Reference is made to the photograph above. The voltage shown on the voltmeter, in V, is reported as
2.8 V
